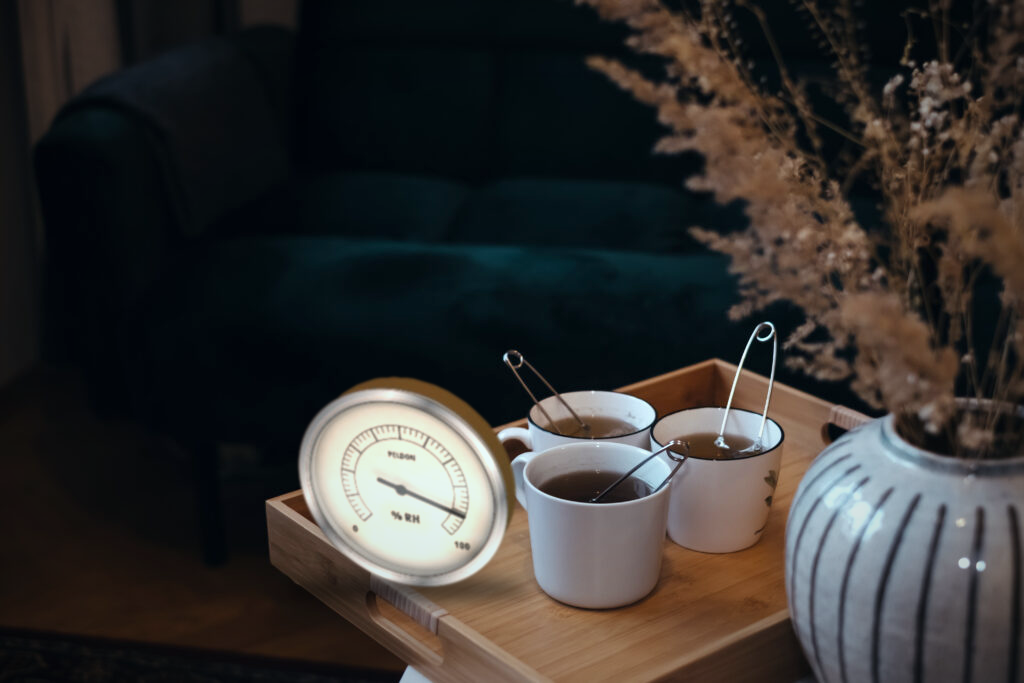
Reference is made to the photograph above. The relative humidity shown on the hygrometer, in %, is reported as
90 %
